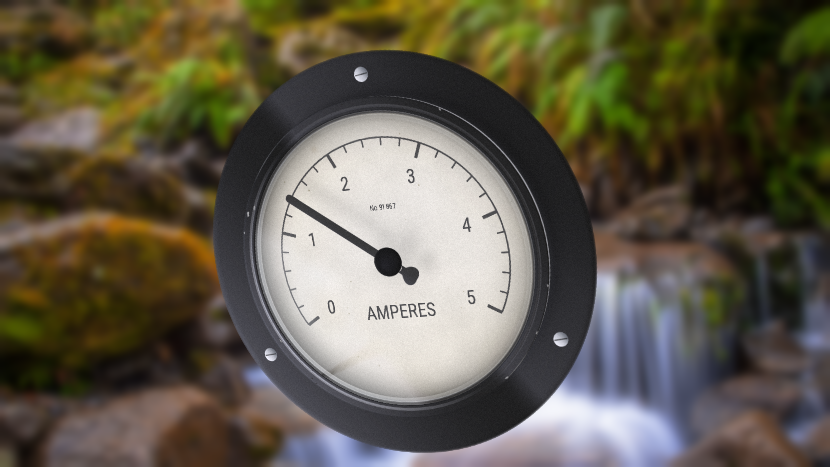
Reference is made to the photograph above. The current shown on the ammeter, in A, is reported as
1.4 A
